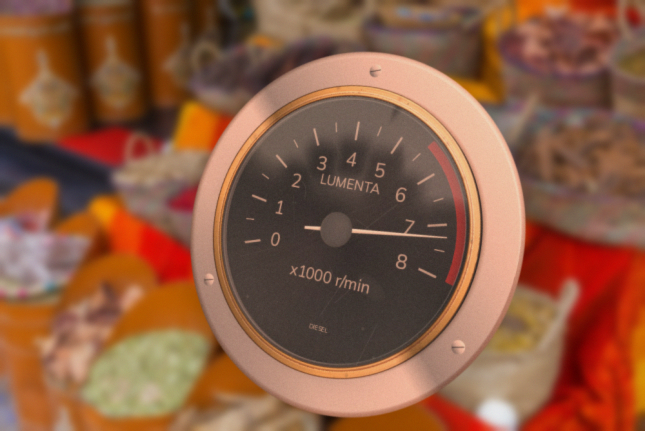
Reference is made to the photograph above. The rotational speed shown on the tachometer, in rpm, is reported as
7250 rpm
